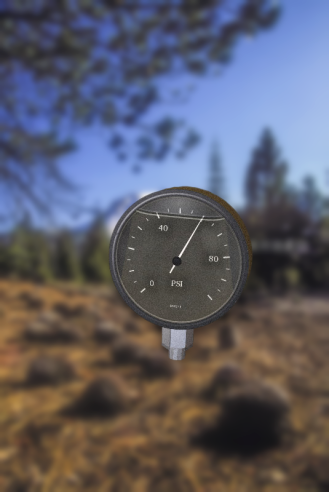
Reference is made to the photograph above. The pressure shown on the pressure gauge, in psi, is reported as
60 psi
